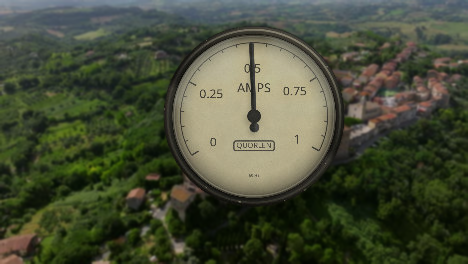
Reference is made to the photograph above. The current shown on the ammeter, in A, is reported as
0.5 A
